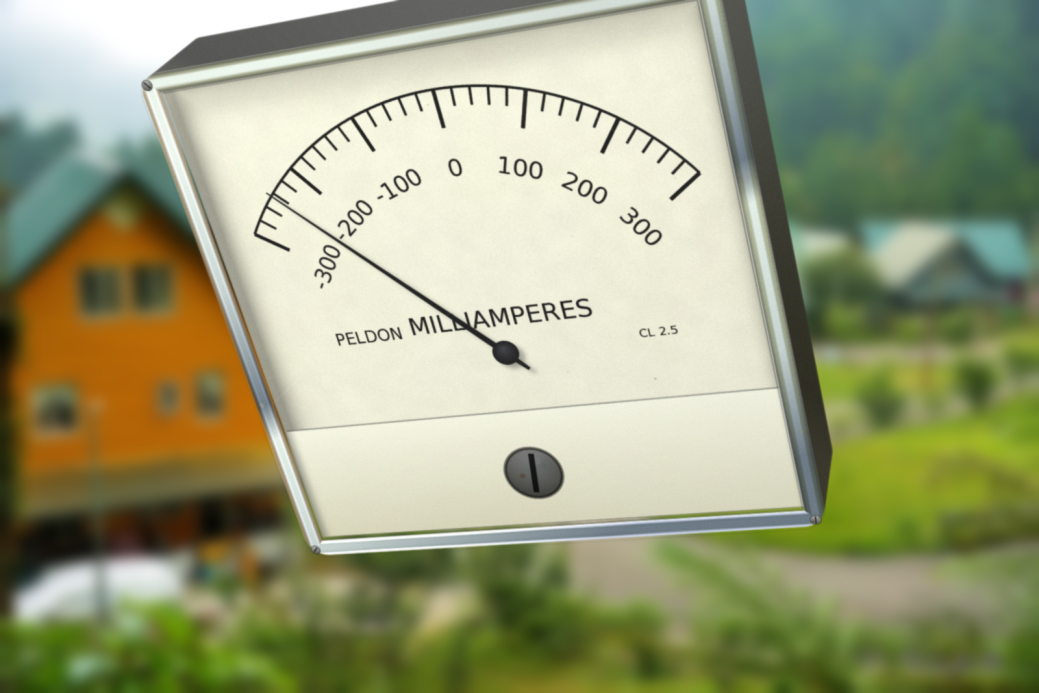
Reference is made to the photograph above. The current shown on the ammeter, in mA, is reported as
-240 mA
